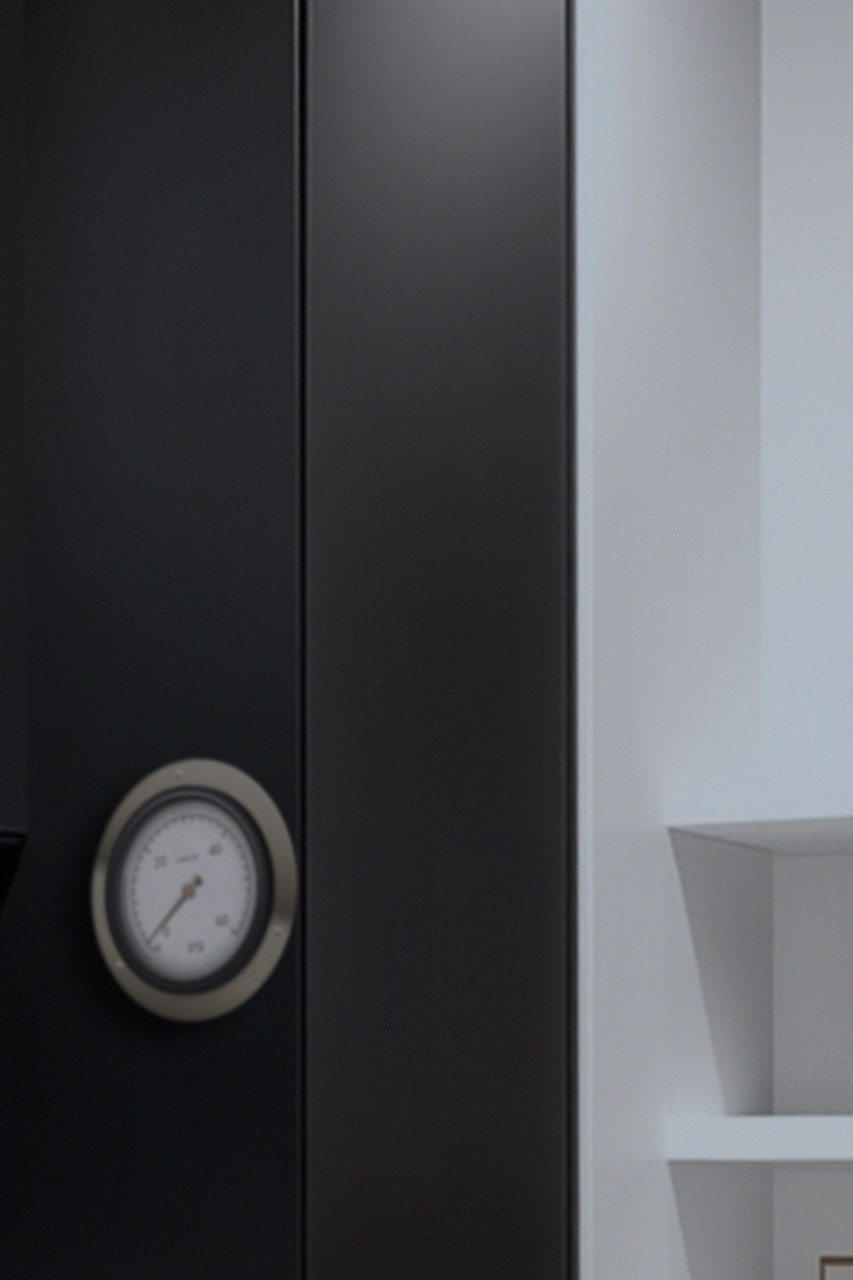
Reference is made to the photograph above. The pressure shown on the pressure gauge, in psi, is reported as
2 psi
